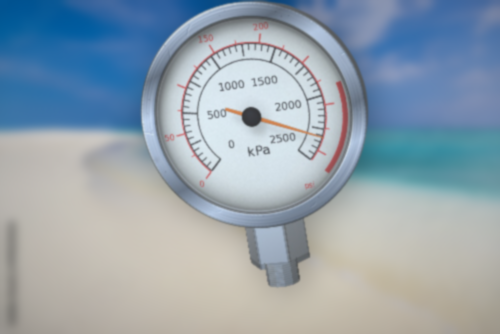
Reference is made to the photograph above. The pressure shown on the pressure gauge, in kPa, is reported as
2300 kPa
